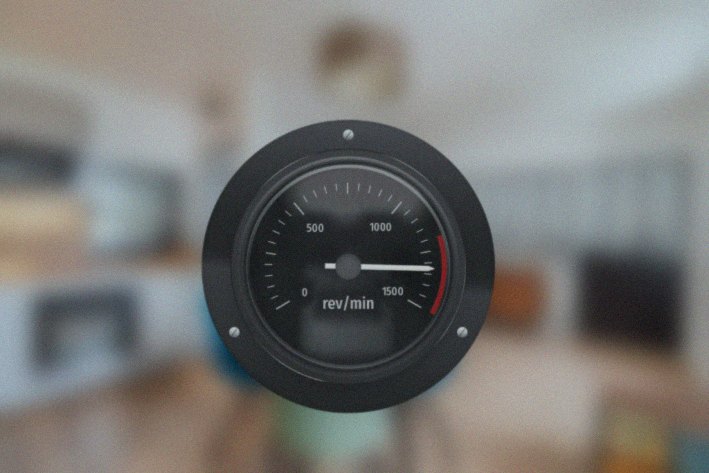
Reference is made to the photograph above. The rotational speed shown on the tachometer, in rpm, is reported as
1325 rpm
